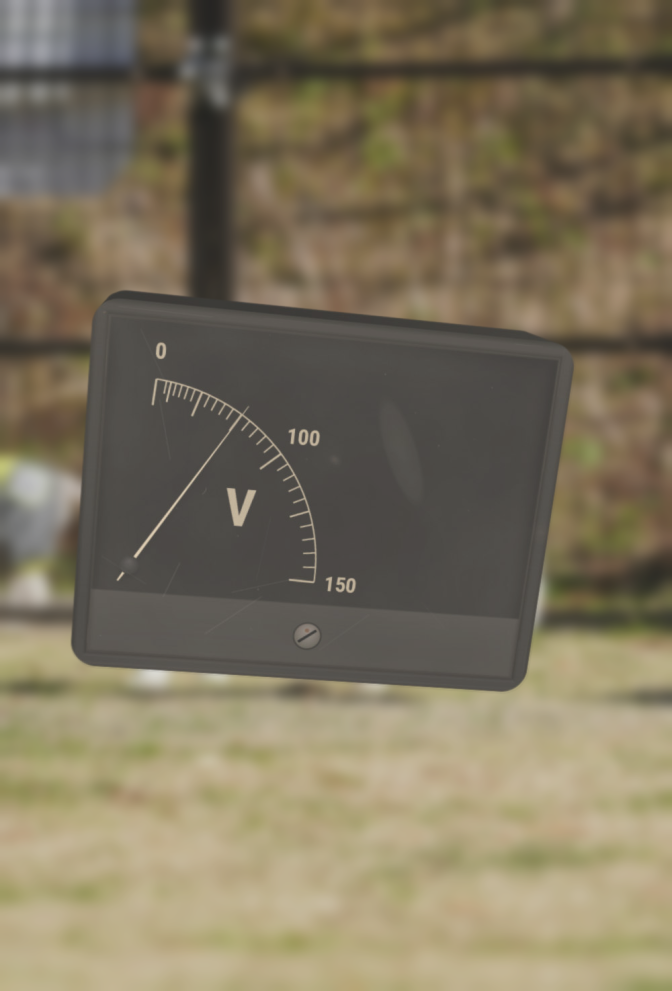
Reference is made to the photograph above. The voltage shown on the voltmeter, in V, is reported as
75 V
